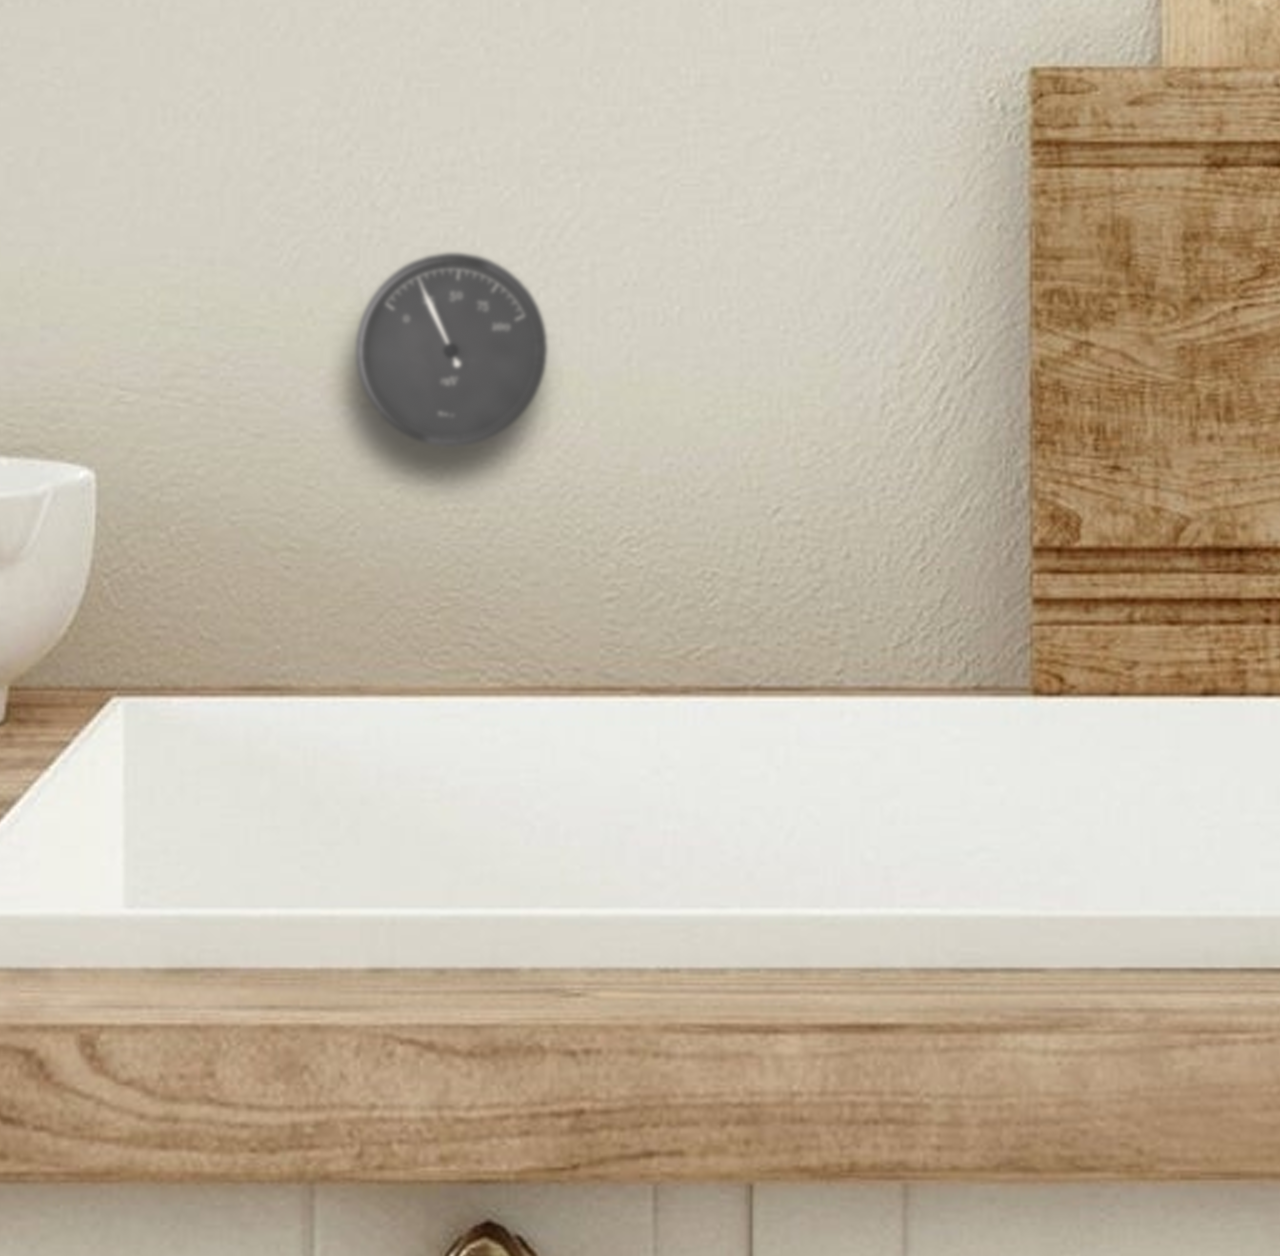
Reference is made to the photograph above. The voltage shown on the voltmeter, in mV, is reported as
25 mV
